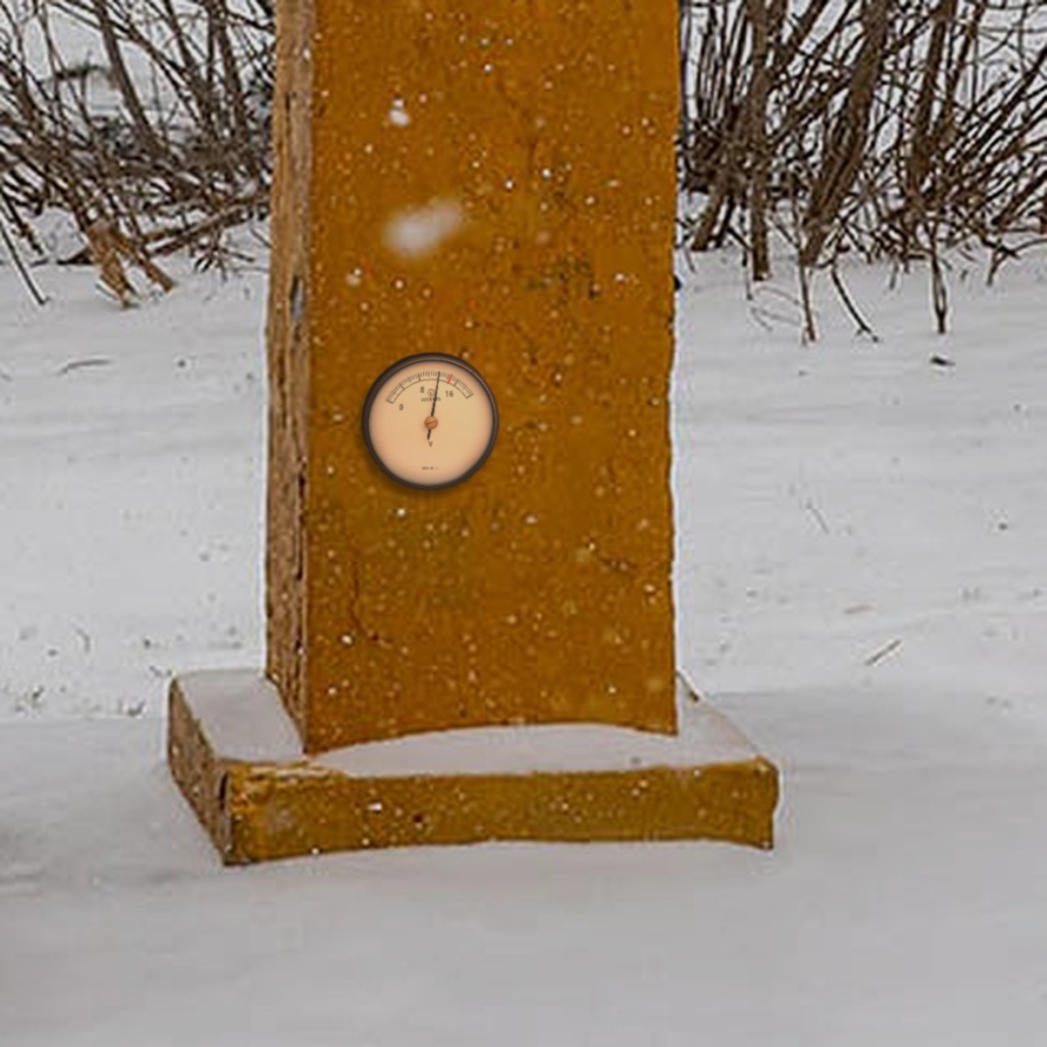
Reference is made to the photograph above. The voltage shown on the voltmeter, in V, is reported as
12 V
